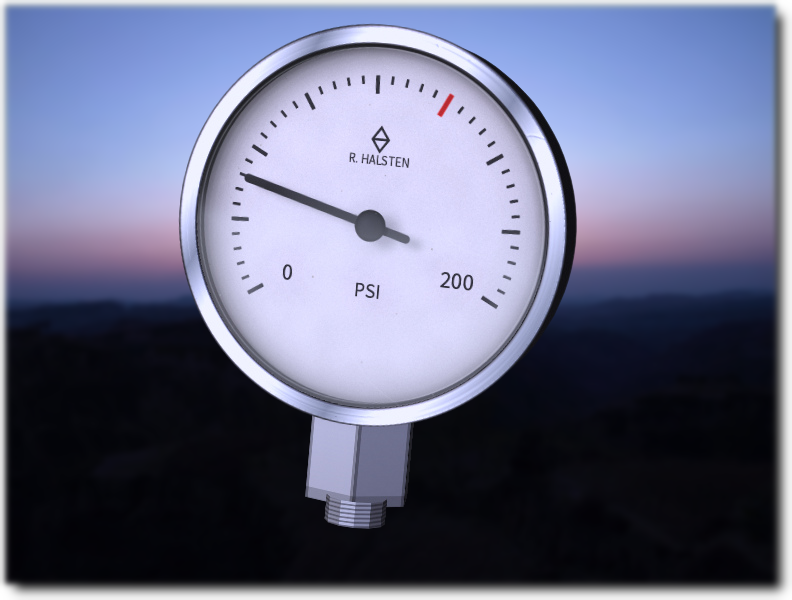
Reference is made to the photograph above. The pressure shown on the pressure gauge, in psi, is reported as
40 psi
